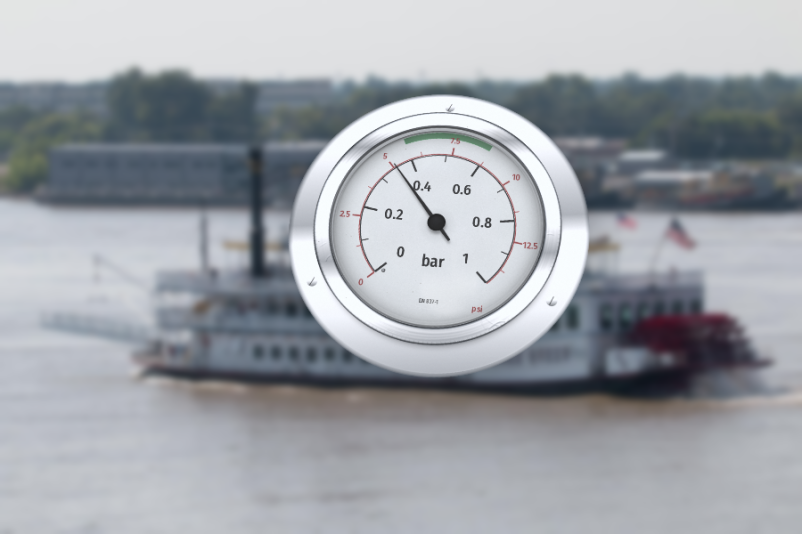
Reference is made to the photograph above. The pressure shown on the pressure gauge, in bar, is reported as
0.35 bar
